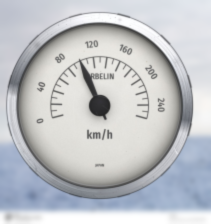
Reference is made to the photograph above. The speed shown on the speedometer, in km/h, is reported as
100 km/h
